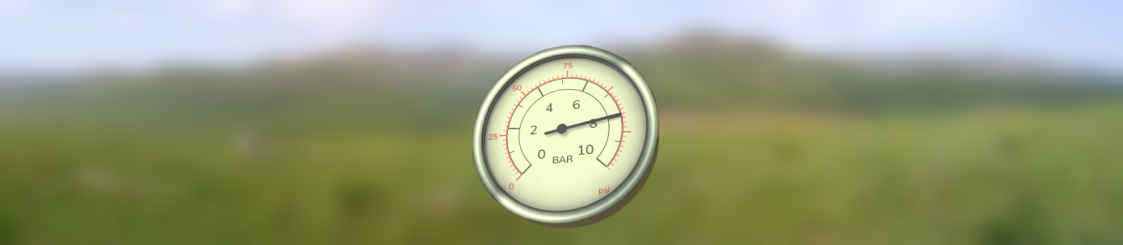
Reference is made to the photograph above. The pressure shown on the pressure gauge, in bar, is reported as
8 bar
